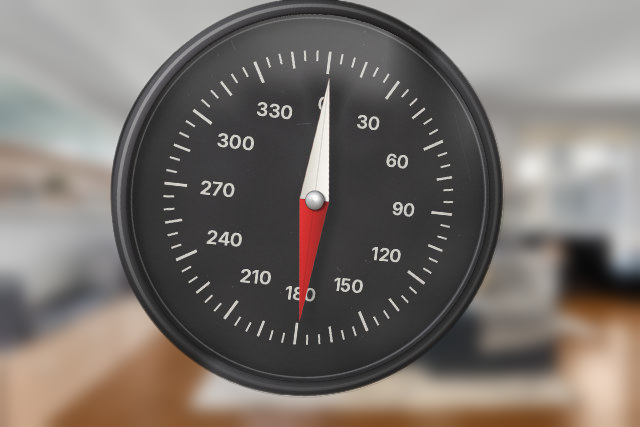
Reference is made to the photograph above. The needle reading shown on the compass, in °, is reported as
180 °
